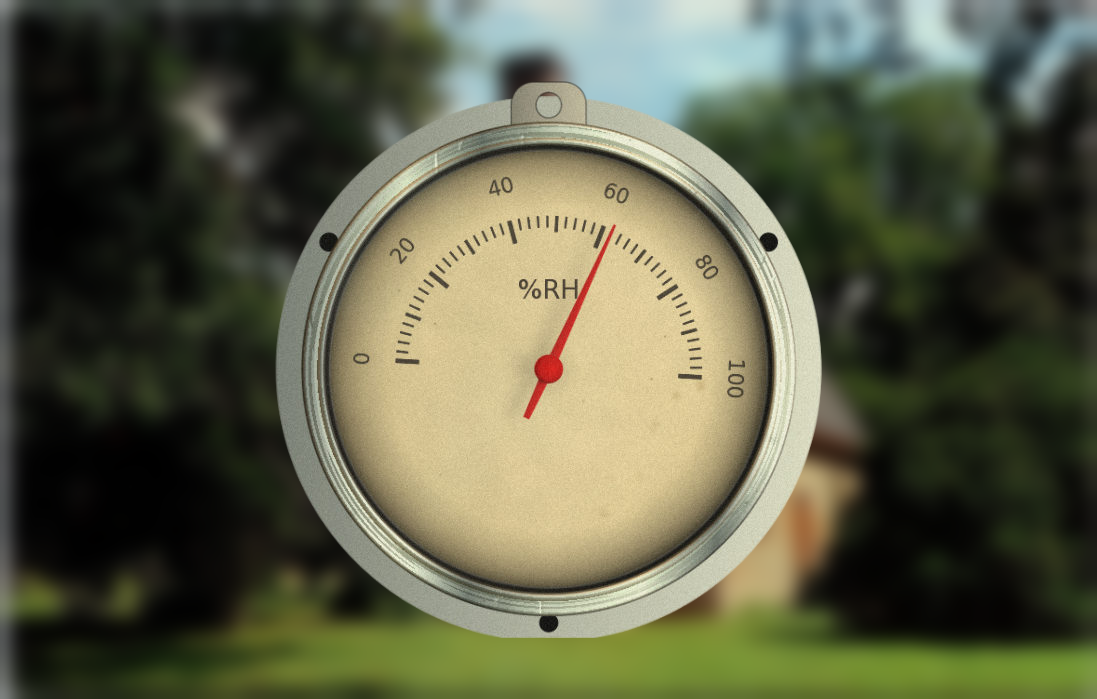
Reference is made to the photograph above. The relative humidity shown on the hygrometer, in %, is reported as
62 %
